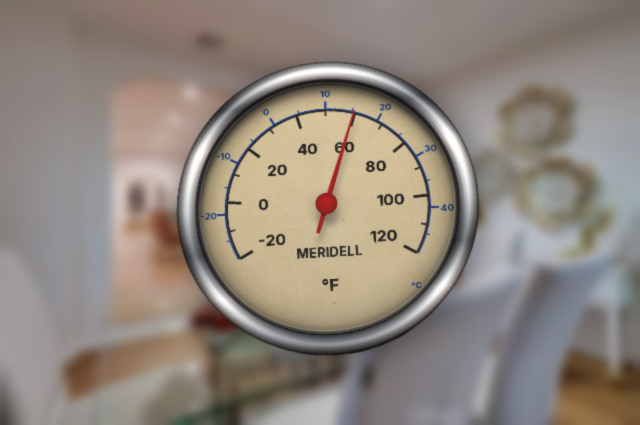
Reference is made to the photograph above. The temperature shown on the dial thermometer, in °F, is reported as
60 °F
